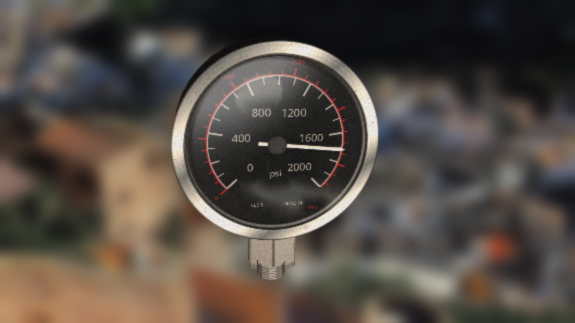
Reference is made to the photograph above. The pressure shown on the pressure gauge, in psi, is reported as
1700 psi
